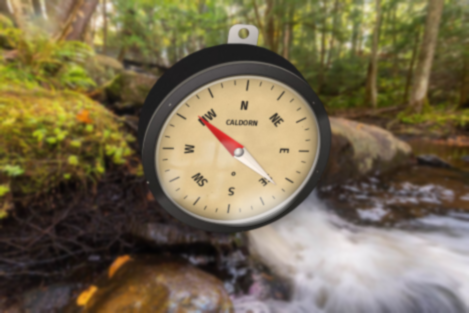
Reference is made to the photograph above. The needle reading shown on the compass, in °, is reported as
310 °
